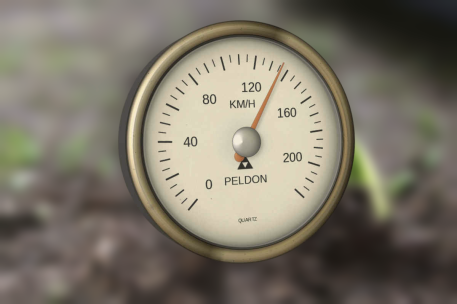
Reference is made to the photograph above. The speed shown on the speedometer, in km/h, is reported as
135 km/h
